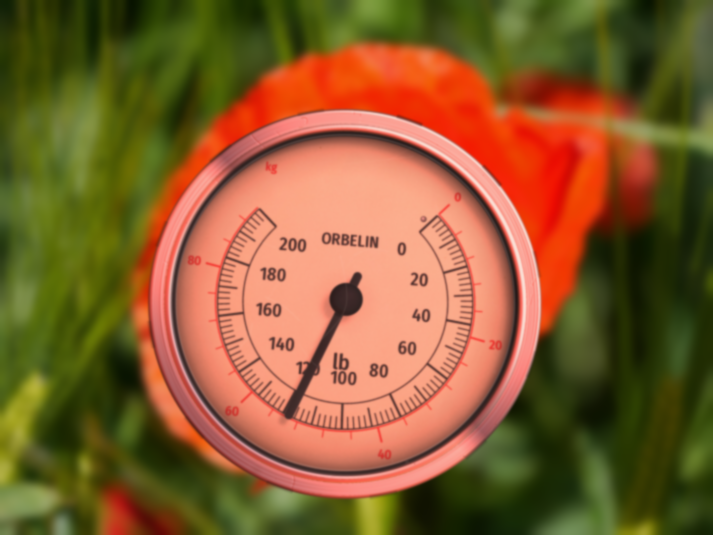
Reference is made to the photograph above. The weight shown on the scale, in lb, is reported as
118 lb
